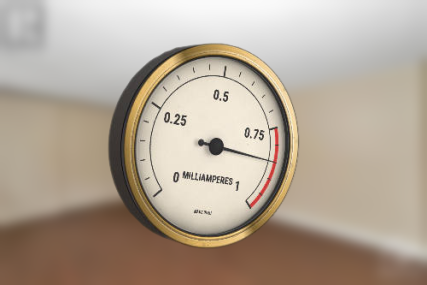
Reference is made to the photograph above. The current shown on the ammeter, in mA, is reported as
0.85 mA
